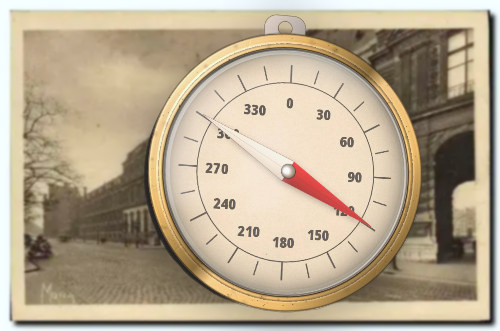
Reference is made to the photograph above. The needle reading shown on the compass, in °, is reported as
120 °
